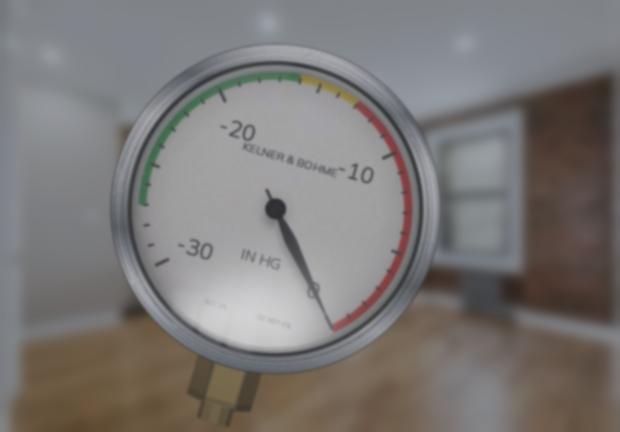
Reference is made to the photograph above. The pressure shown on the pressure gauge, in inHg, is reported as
0 inHg
